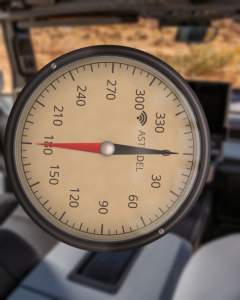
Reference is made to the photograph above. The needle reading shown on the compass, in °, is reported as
180 °
